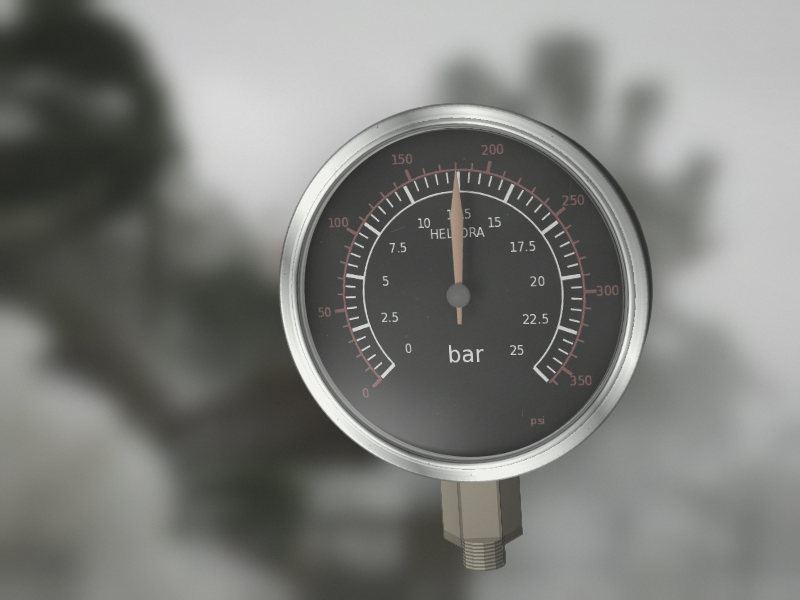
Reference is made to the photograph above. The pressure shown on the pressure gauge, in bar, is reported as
12.5 bar
